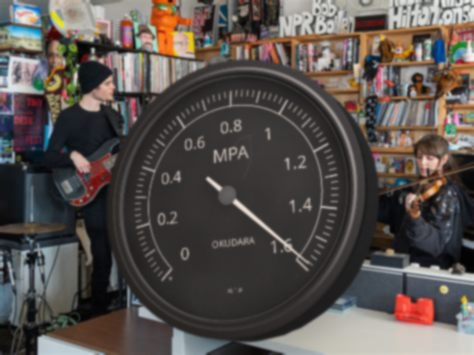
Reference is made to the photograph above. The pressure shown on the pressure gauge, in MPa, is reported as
1.58 MPa
